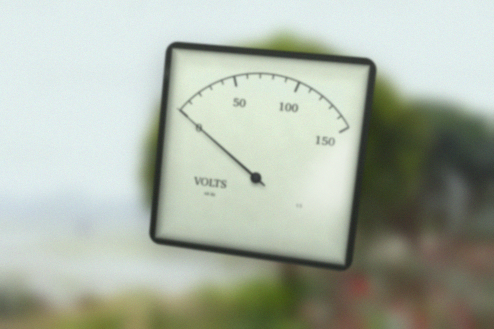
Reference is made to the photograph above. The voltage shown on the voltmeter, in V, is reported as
0 V
